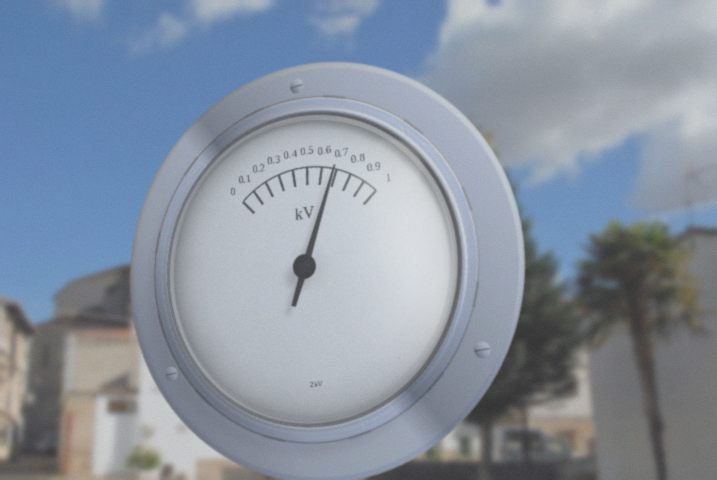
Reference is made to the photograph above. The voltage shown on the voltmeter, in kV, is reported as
0.7 kV
